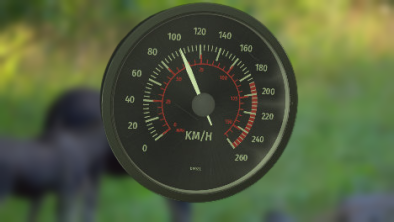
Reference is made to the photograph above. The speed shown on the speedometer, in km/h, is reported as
100 km/h
